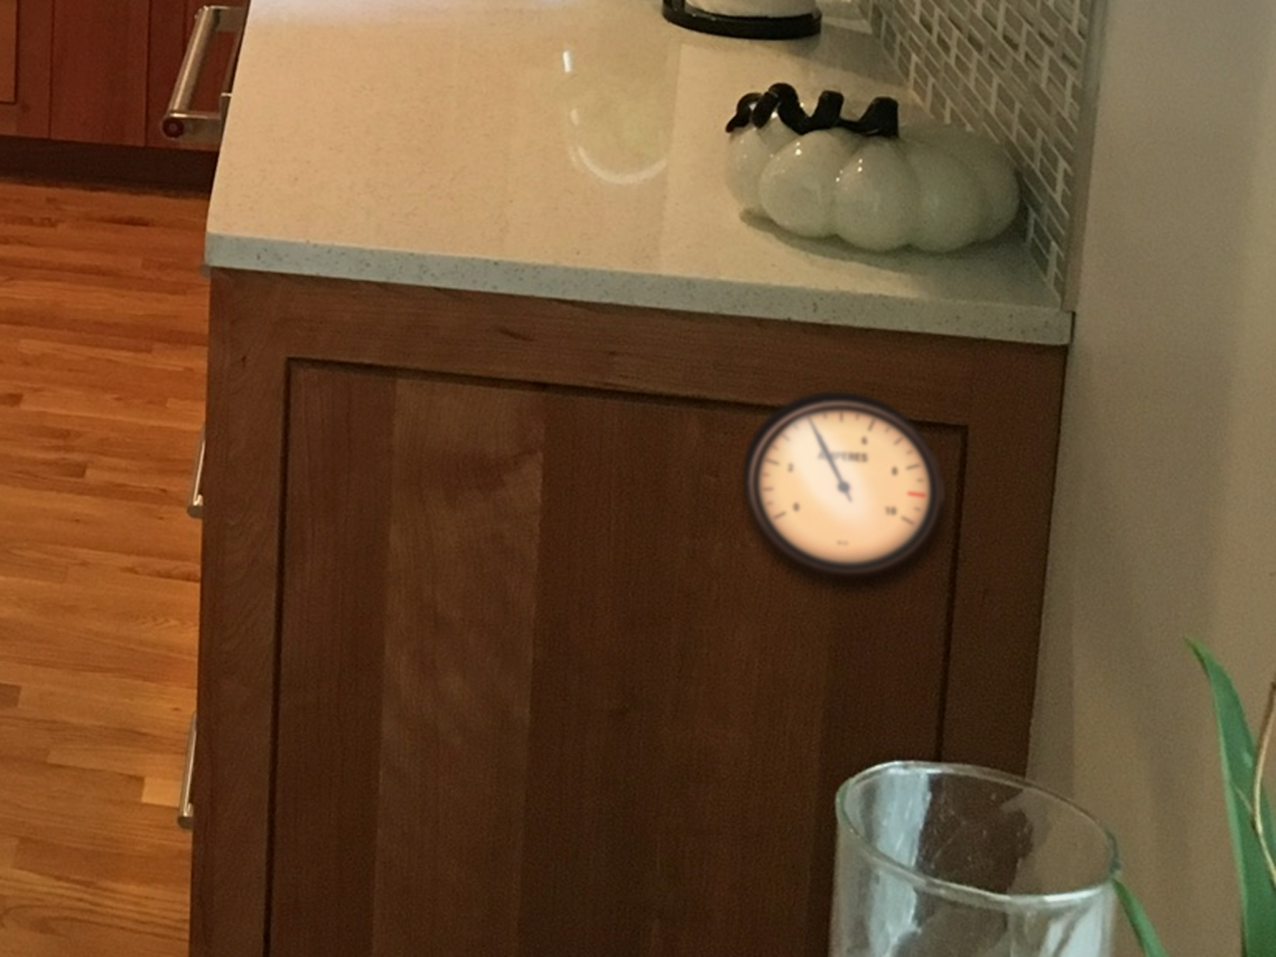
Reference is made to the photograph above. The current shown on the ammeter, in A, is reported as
4 A
